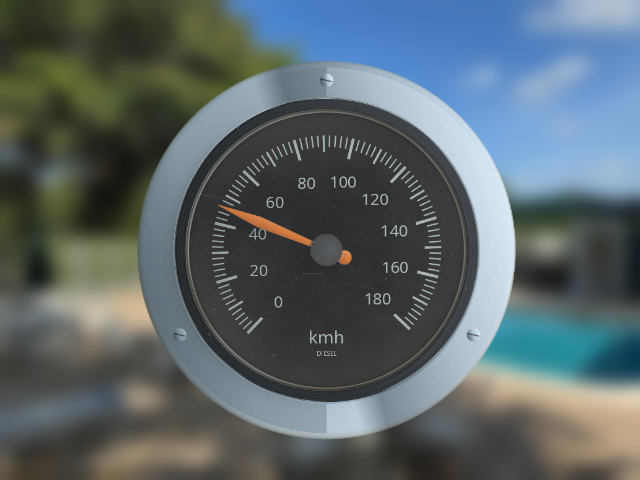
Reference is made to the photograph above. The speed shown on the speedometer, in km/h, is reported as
46 km/h
